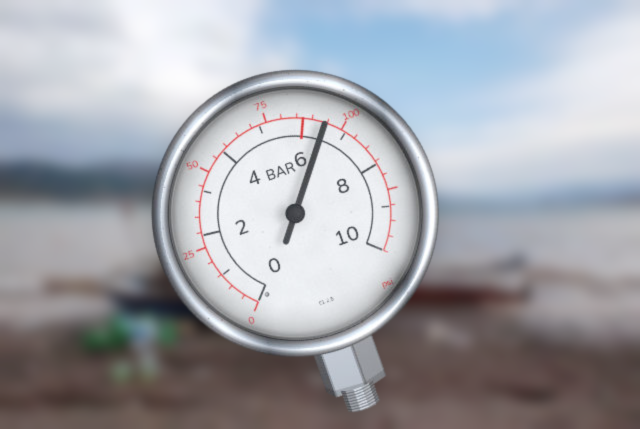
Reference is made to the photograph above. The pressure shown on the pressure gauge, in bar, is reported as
6.5 bar
